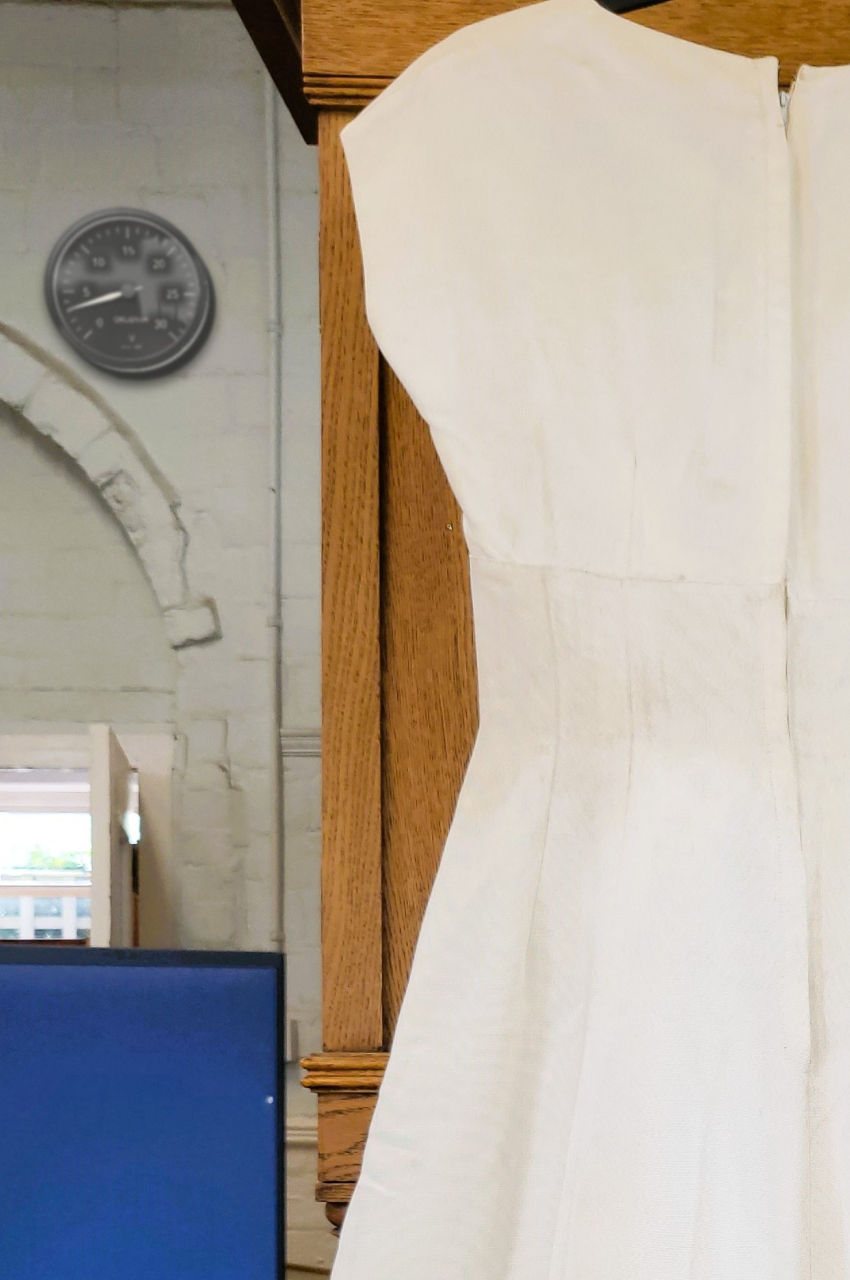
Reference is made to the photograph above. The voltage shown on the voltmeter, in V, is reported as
3 V
